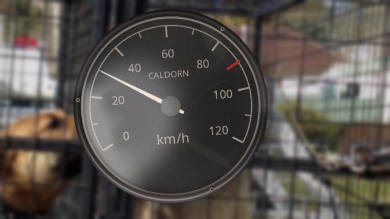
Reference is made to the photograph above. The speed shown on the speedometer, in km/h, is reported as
30 km/h
